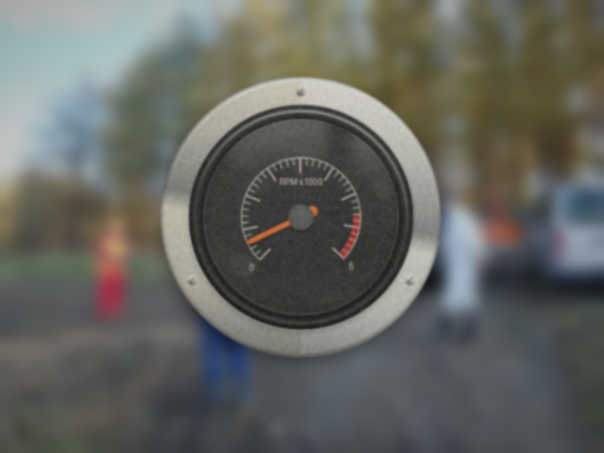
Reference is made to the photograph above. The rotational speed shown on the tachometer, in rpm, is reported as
600 rpm
